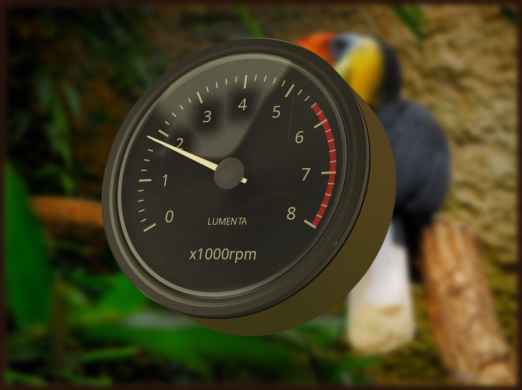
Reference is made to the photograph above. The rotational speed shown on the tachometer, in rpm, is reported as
1800 rpm
